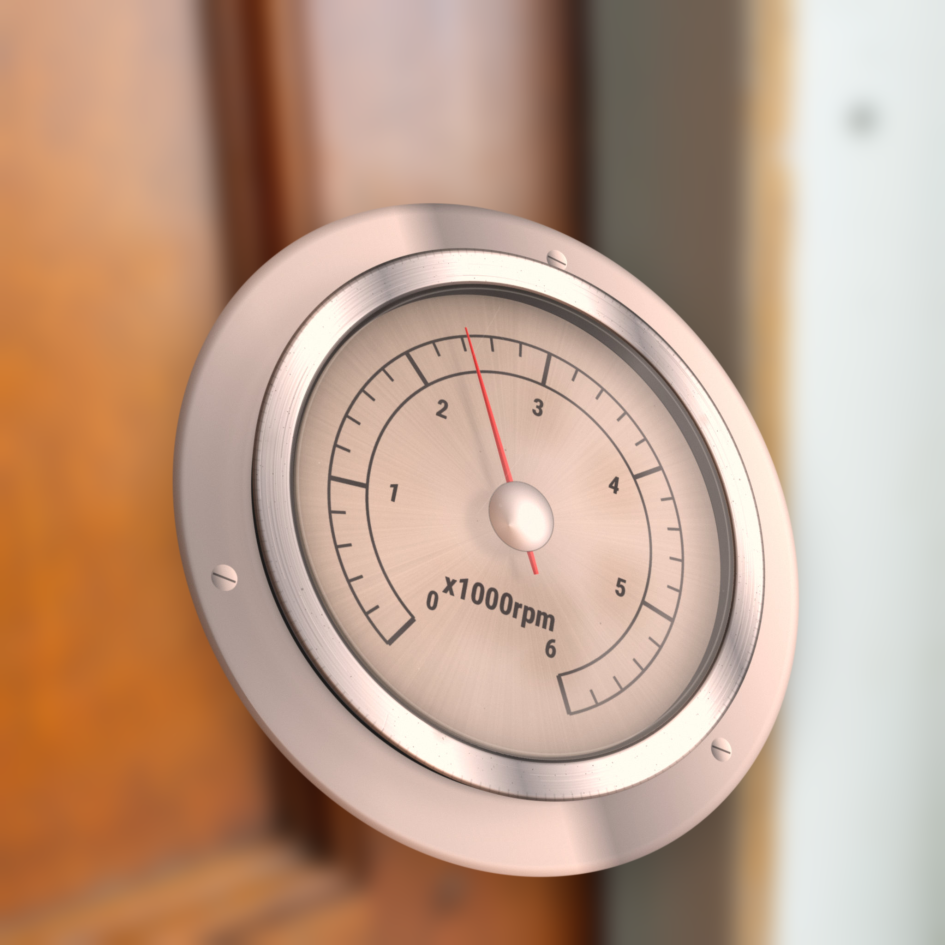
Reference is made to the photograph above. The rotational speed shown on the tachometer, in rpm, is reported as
2400 rpm
